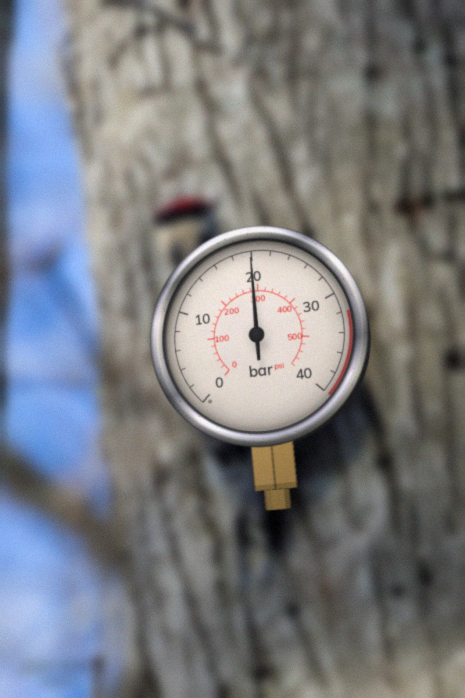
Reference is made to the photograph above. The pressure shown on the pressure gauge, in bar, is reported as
20 bar
